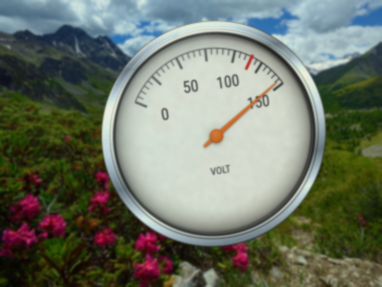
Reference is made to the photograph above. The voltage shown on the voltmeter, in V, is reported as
145 V
